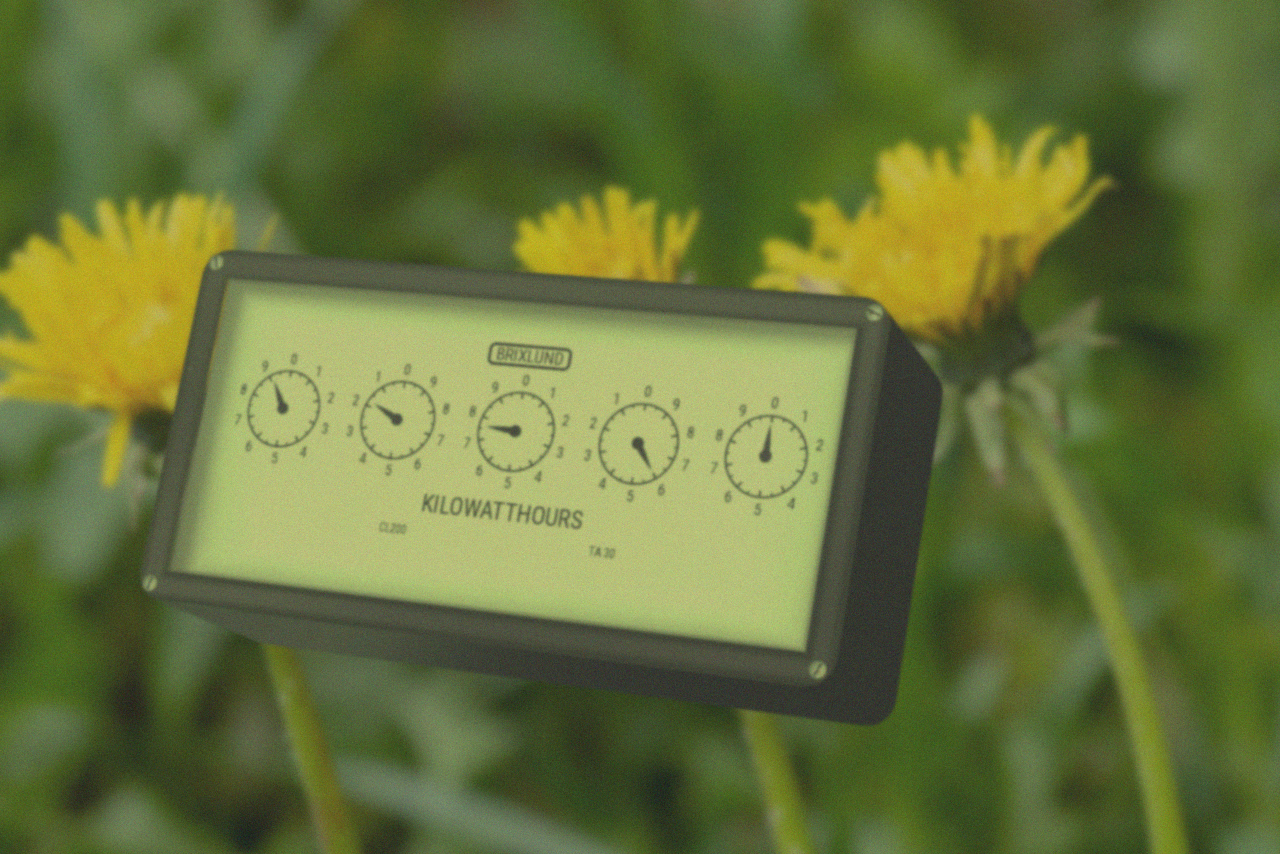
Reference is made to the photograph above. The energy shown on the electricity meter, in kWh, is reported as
91760 kWh
